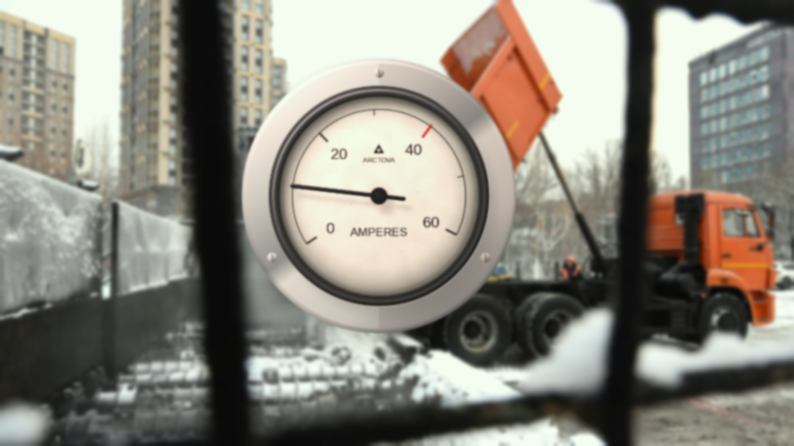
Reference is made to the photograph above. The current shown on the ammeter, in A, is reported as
10 A
